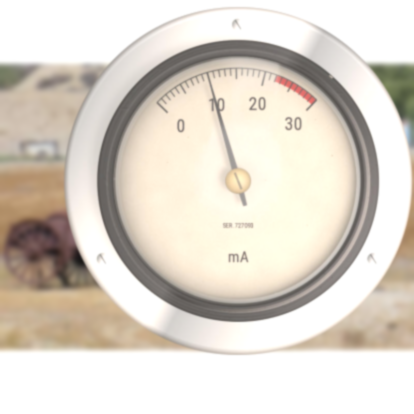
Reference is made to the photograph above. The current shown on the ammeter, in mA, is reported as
10 mA
